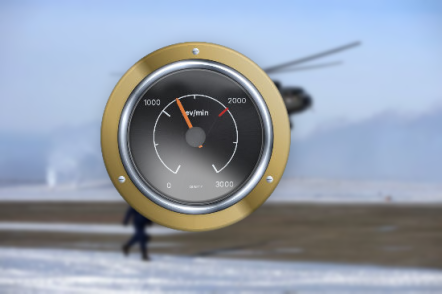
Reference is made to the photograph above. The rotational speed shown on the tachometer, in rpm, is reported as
1250 rpm
